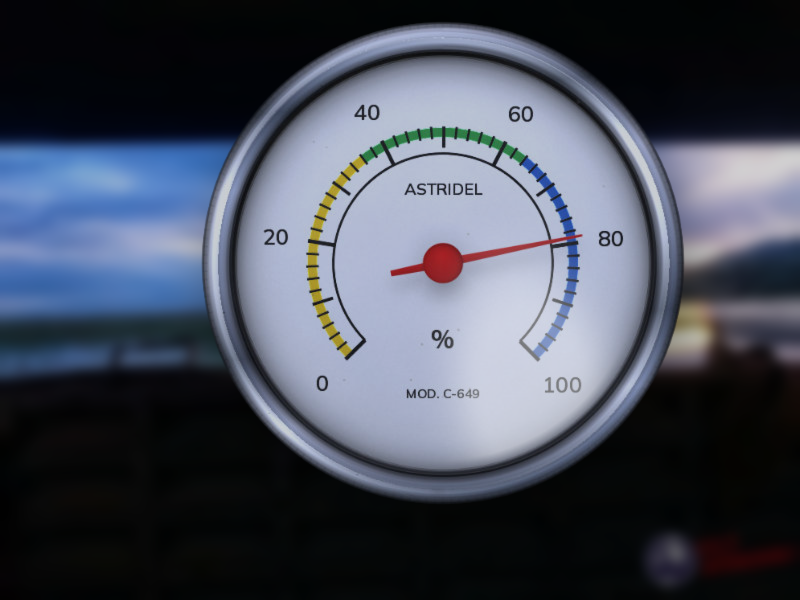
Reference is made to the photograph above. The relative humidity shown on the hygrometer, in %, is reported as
79 %
